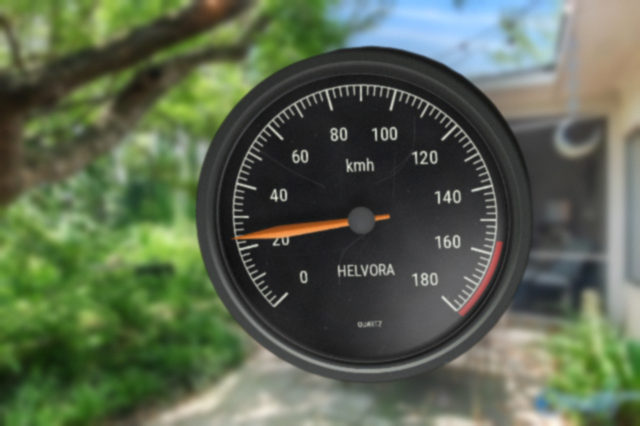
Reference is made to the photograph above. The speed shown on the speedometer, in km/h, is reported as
24 km/h
